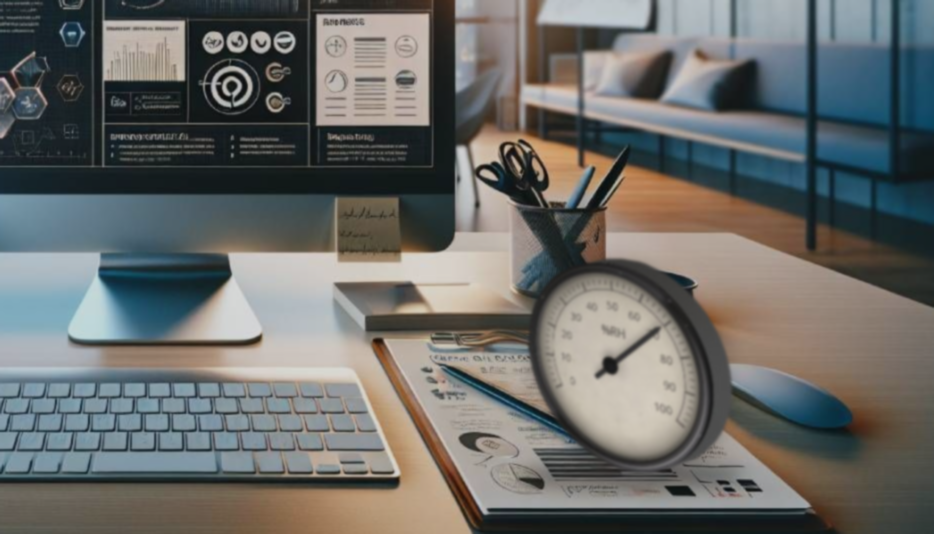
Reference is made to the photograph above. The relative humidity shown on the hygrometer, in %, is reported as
70 %
